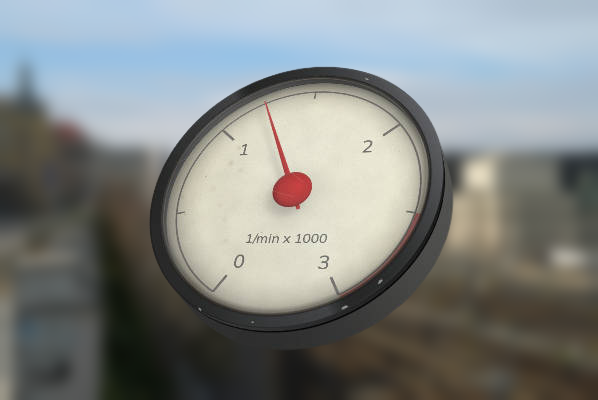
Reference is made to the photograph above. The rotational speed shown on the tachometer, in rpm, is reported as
1250 rpm
